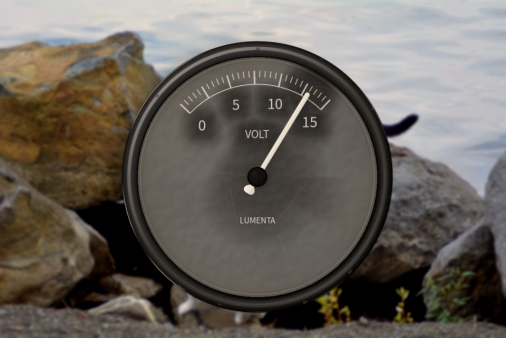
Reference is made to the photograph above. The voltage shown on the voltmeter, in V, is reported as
13 V
